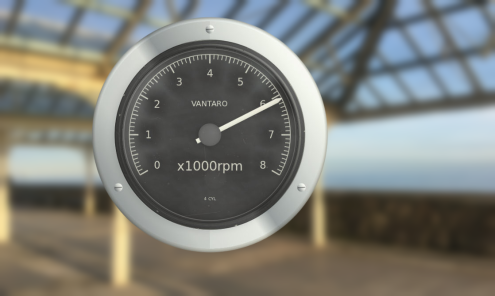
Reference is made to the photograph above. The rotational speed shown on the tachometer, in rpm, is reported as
6100 rpm
